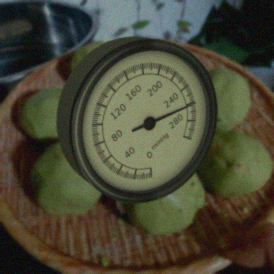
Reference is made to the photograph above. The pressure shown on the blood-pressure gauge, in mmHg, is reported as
260 mmHg
